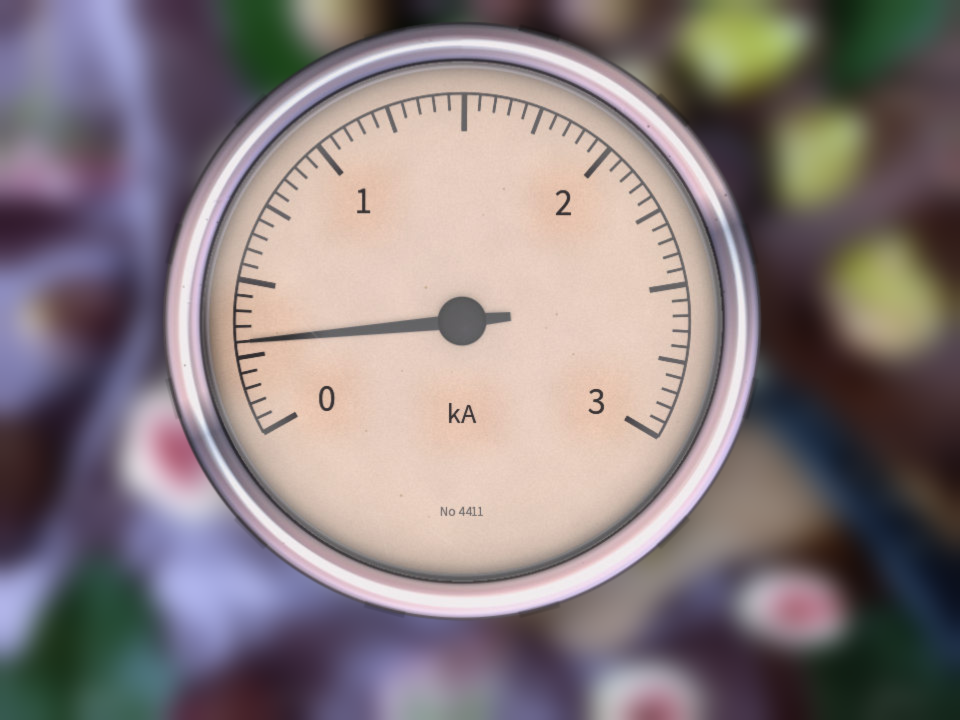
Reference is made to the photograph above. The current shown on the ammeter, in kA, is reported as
0.3 kA
